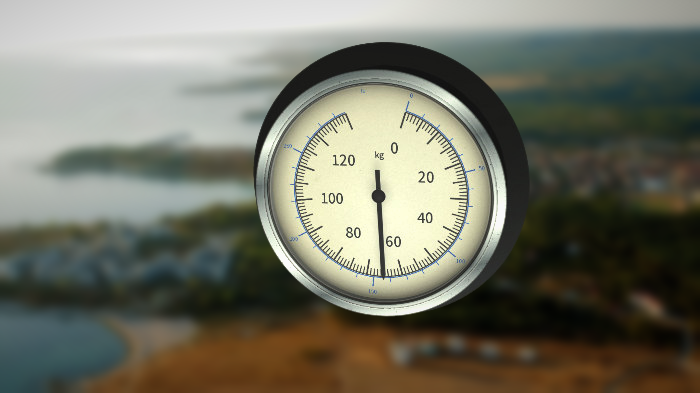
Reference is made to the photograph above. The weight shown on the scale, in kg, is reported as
65 kg
